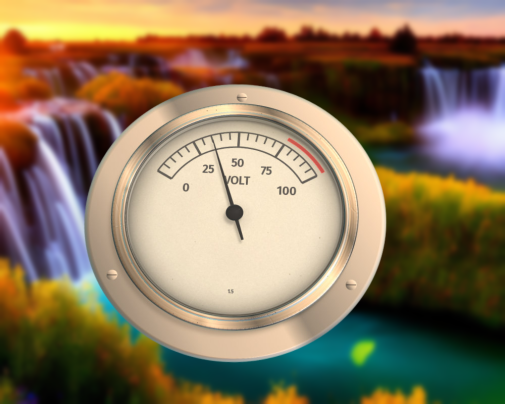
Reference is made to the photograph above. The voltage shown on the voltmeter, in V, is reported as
35 V
